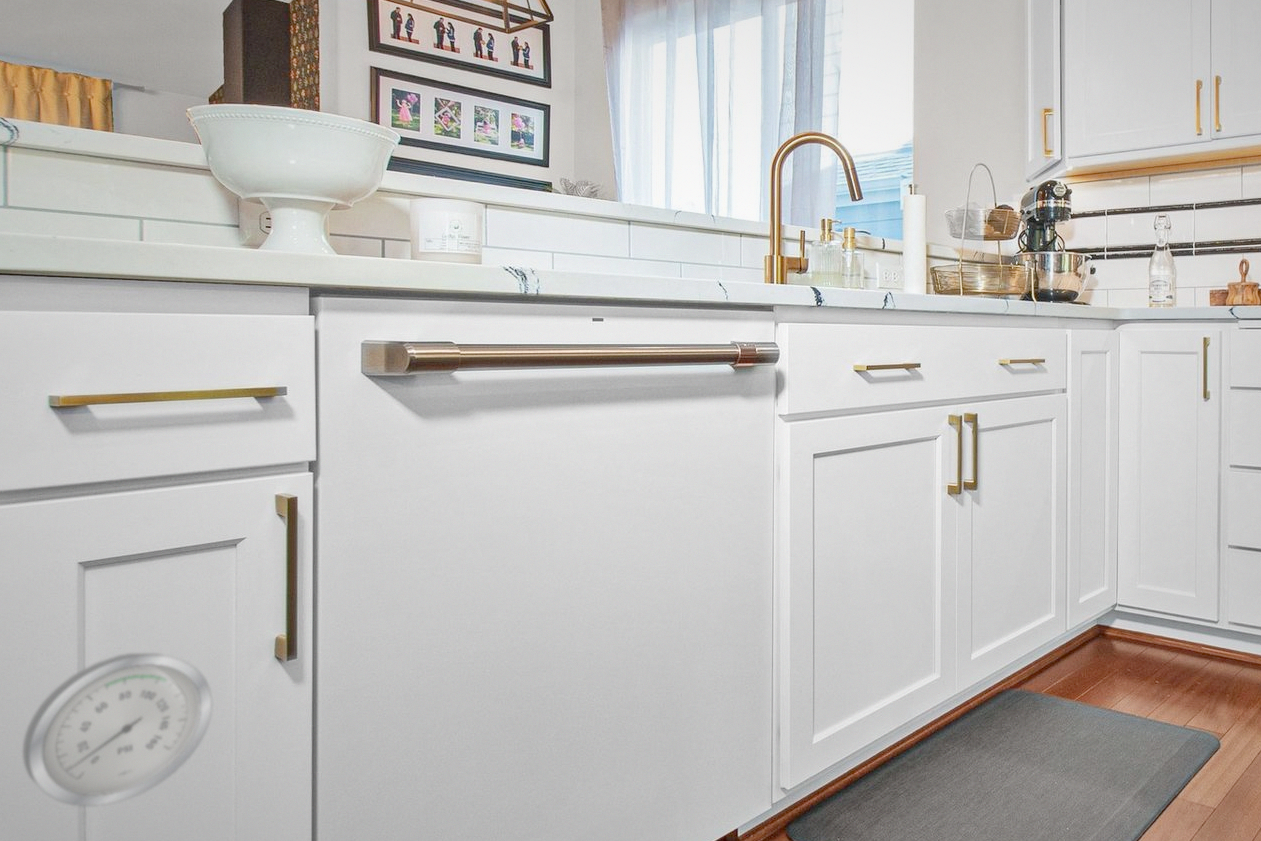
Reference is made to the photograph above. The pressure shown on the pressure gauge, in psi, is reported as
10 psi
